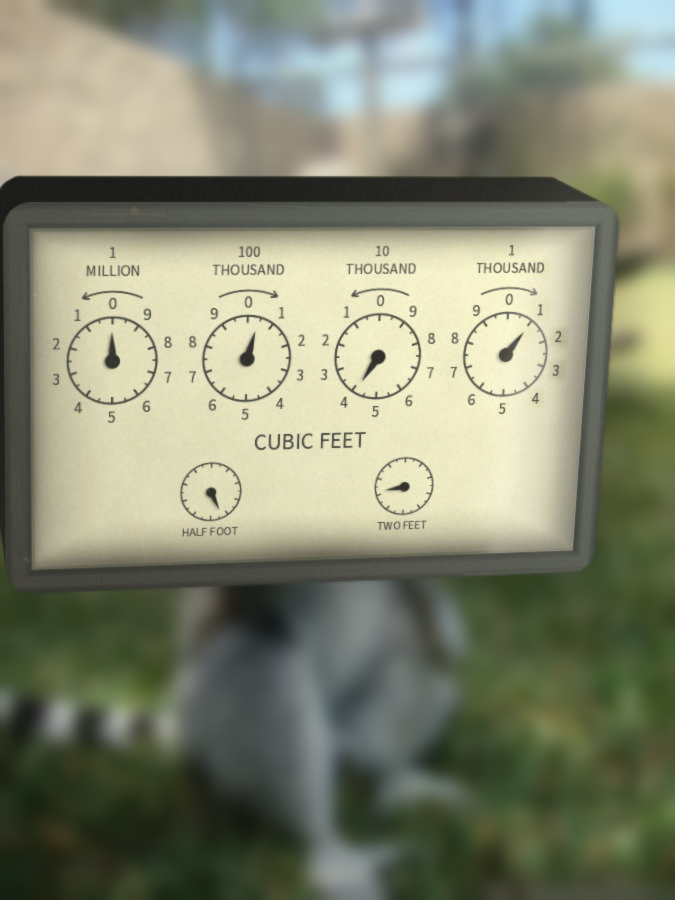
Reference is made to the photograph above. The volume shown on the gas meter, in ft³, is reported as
4100 ft³
